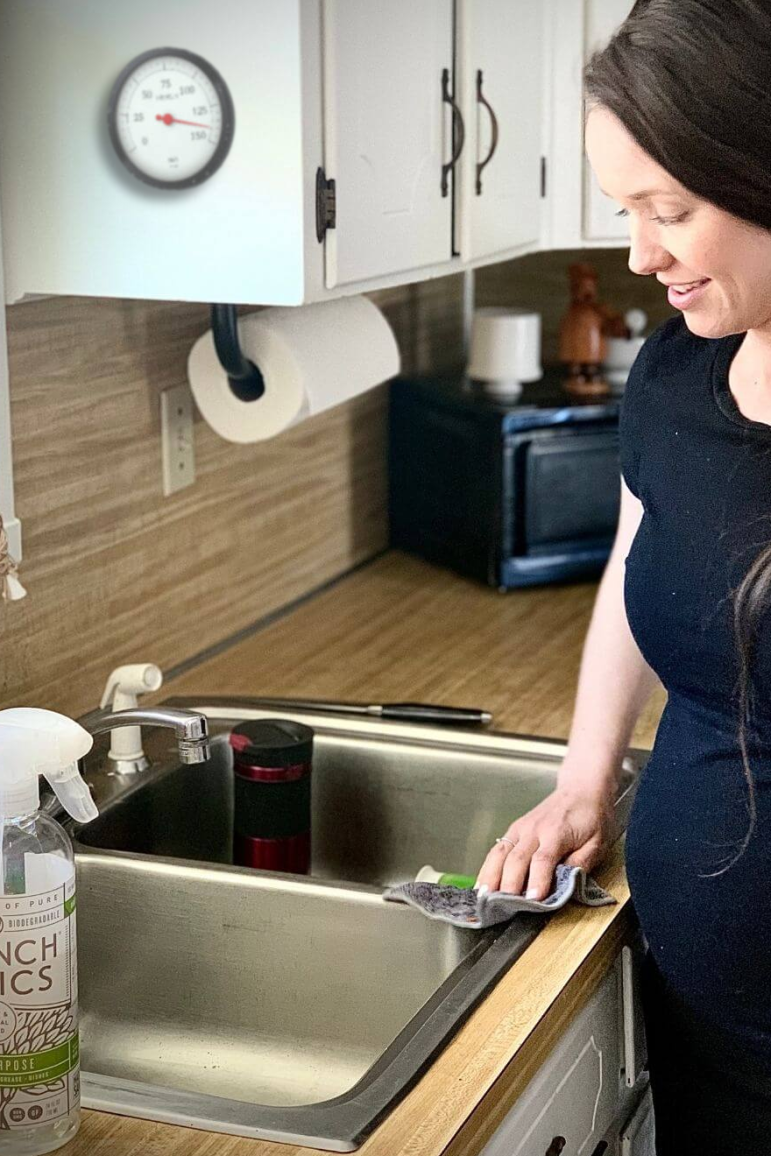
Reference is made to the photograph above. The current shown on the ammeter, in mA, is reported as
140 mA
